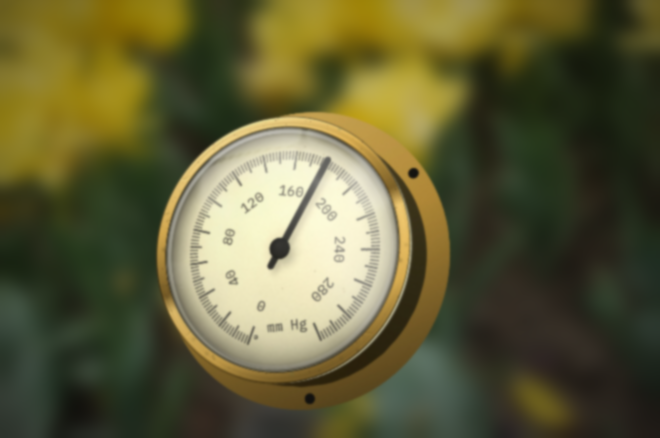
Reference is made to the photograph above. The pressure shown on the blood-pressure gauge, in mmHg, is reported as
180 mmHg
